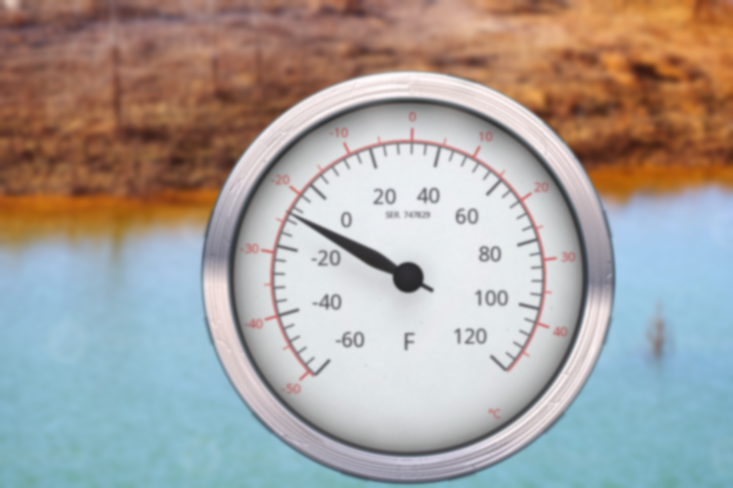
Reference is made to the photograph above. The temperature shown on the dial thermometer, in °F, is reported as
-10 °F
